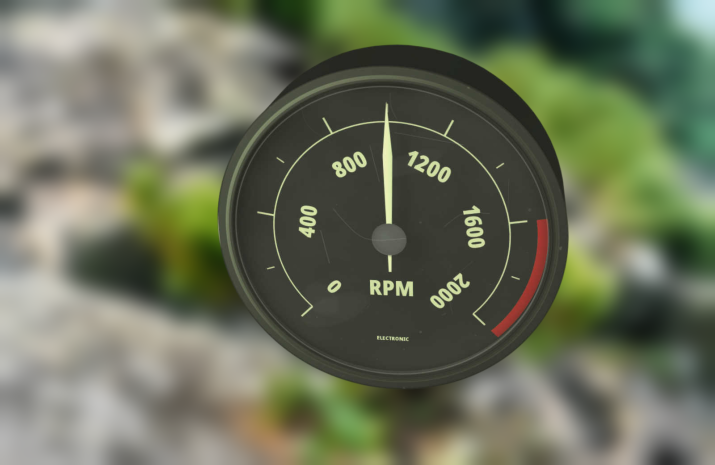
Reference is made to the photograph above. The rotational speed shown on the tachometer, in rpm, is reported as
1000 rpm
